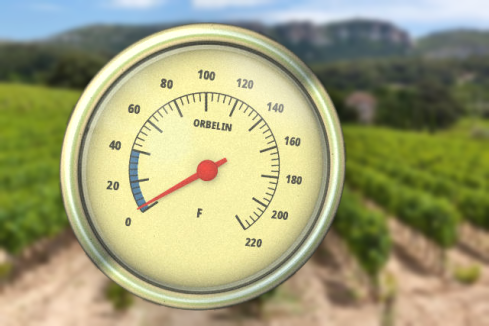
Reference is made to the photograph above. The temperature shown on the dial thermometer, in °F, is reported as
4 °F
